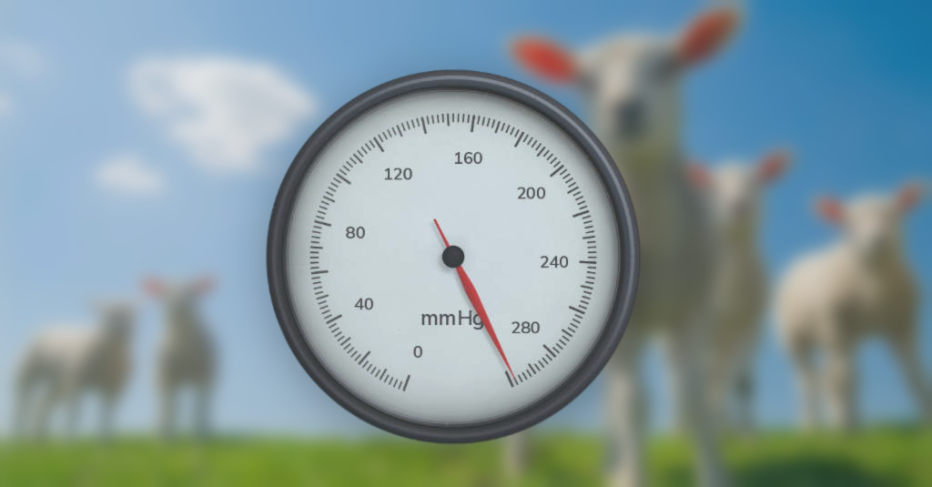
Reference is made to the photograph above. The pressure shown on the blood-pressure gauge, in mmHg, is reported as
298 mmHg
